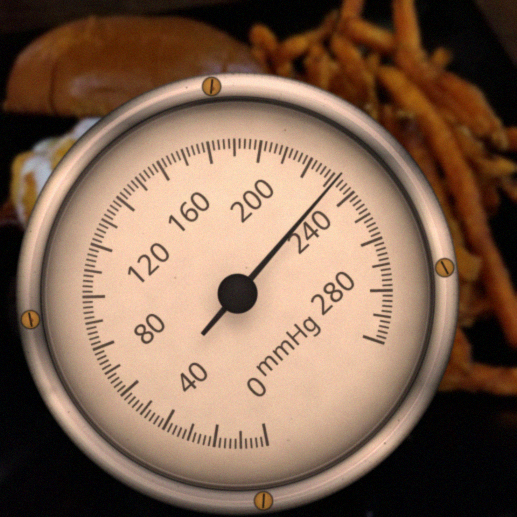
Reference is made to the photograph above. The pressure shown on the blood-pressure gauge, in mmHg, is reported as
232 mmHg
